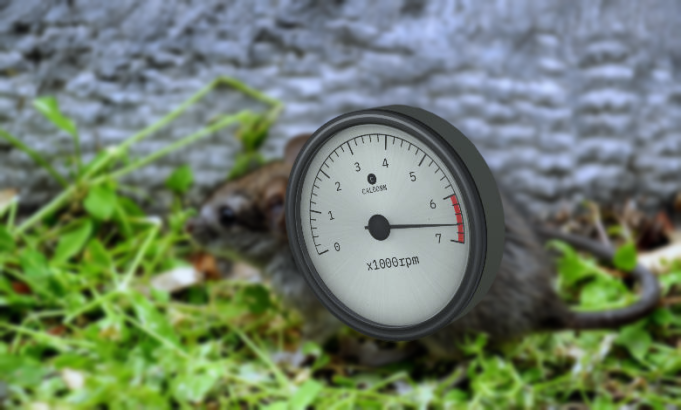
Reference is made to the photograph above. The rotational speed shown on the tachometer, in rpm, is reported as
6600 rpm
